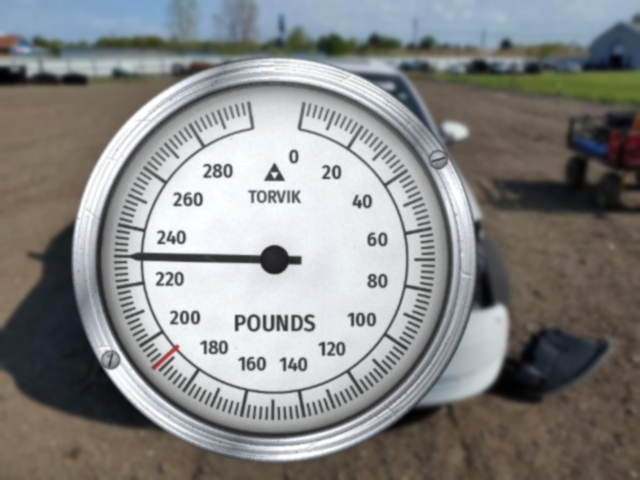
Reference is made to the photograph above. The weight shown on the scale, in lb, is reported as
230 lb
